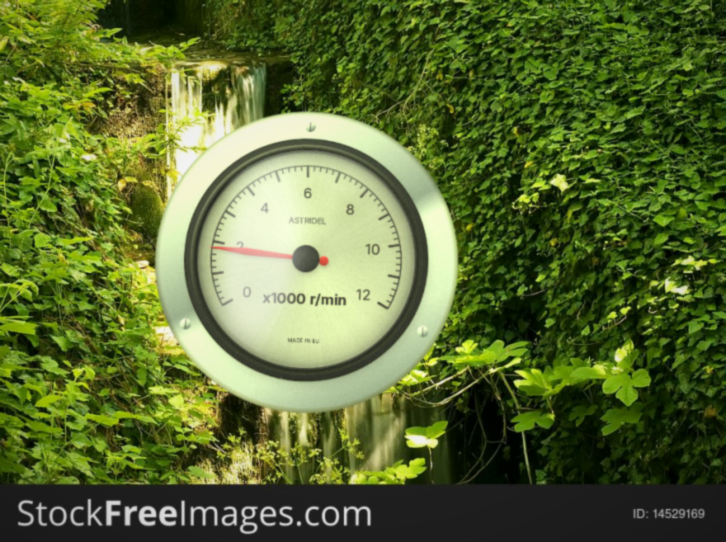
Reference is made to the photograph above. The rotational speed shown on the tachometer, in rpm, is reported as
1800 rpm
